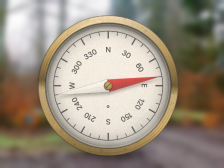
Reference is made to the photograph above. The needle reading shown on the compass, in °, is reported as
80 °
